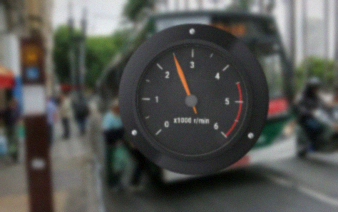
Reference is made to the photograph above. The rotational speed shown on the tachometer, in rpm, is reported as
2500 rpm
